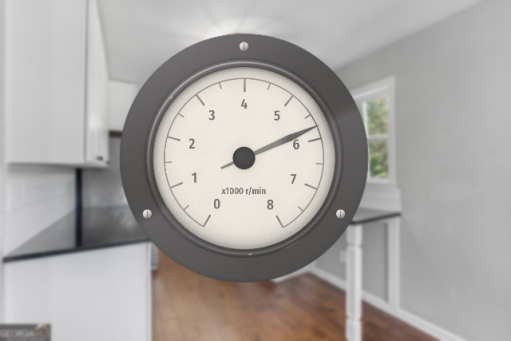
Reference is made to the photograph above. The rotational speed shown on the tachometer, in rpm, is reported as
5750 rpm
